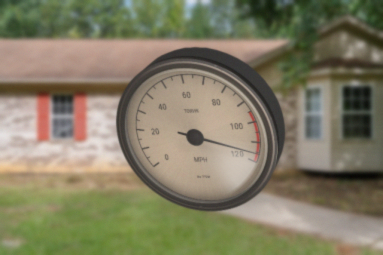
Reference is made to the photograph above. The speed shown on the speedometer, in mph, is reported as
115 mph
